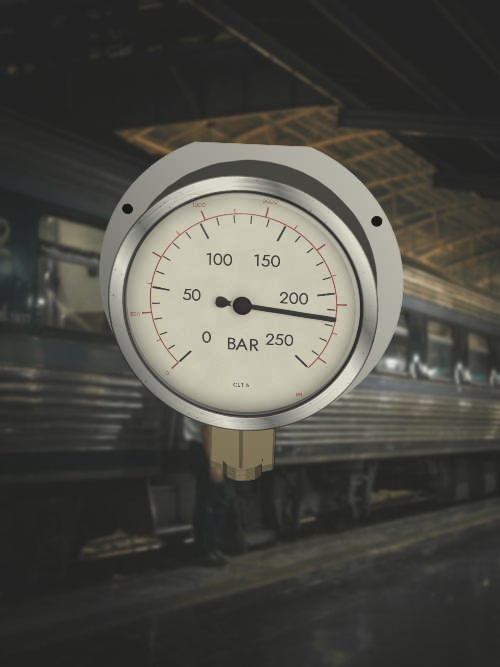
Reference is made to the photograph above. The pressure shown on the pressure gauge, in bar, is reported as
215 bar
